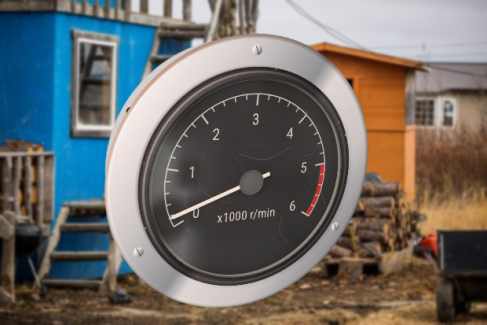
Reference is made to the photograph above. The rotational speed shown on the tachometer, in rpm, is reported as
200 rpm
